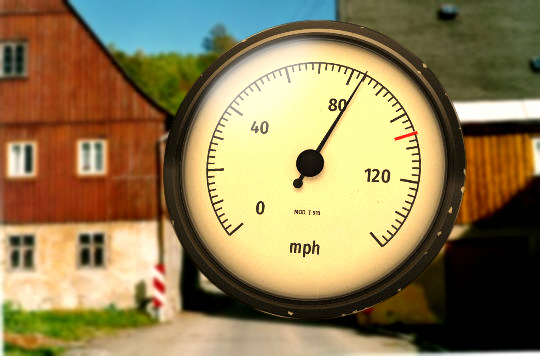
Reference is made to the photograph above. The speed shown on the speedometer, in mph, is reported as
84 mph
